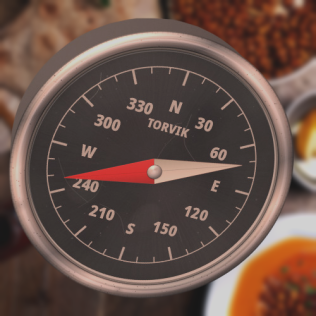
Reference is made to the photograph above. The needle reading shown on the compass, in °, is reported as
250 °
